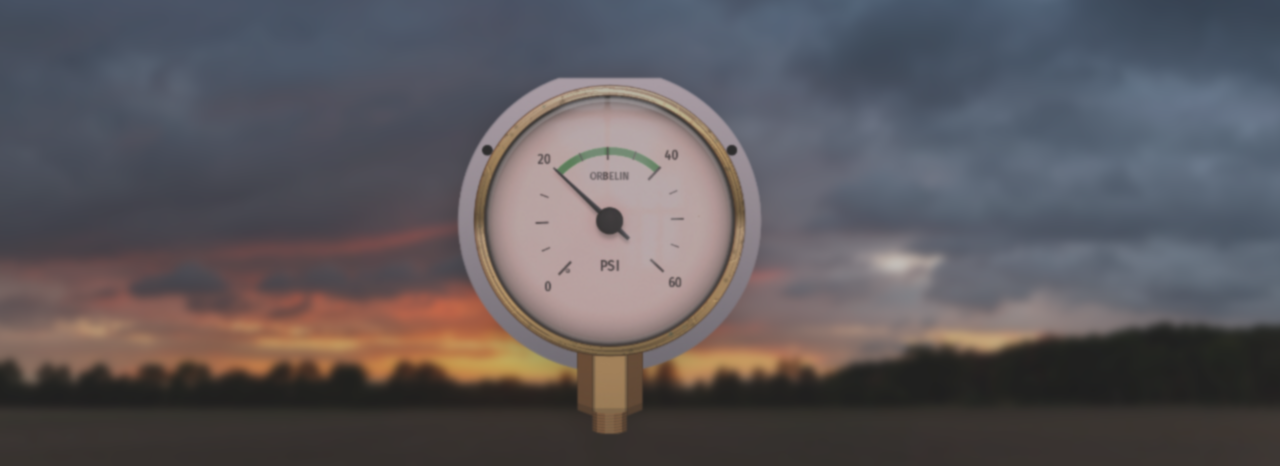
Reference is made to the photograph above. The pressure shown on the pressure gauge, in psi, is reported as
20 psi
